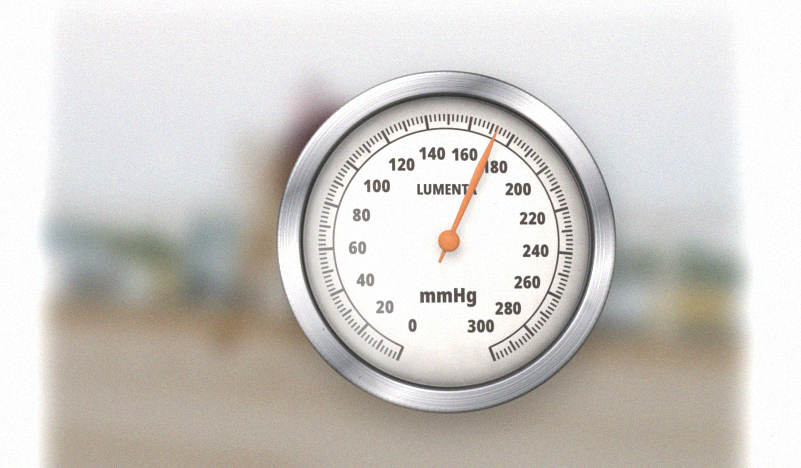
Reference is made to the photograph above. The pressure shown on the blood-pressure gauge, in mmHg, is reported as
172 mmHg
